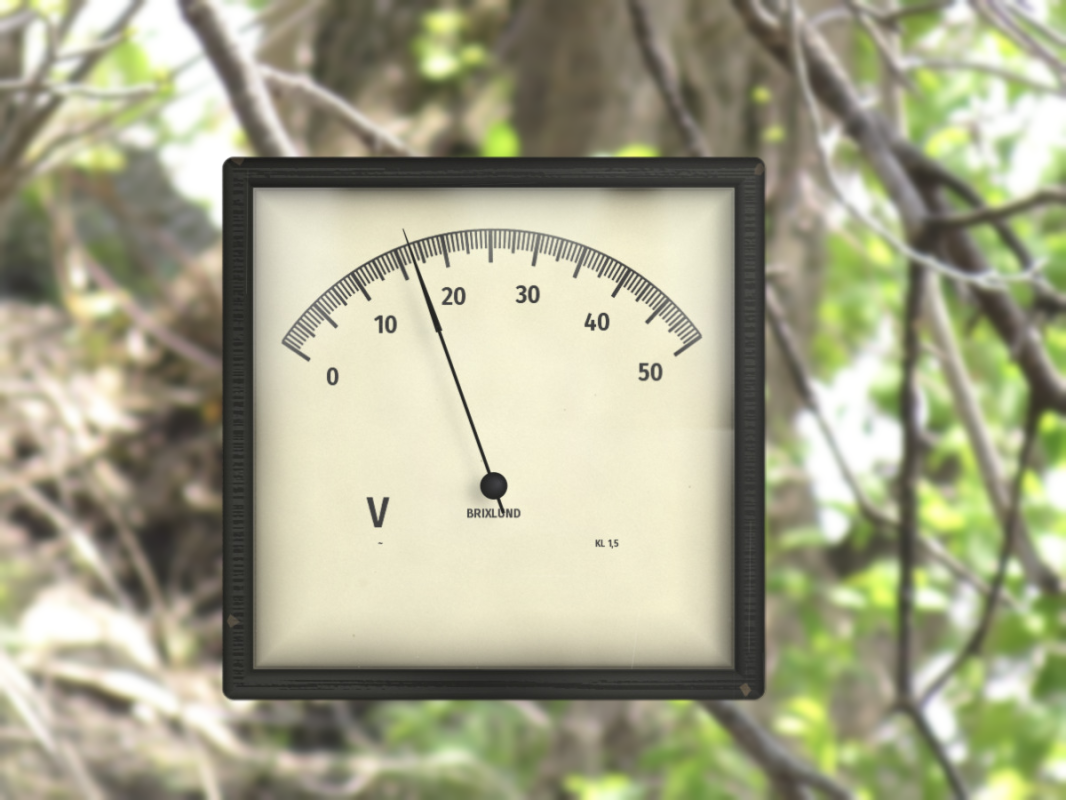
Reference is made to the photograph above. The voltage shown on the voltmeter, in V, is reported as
16.5 V
